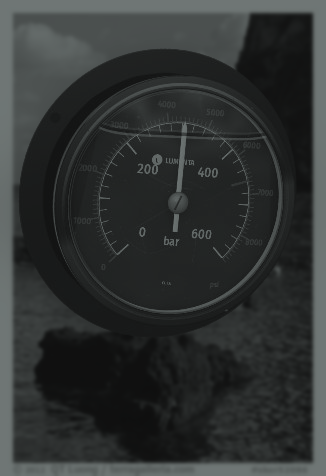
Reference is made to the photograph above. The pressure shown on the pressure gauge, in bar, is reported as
300 bar
